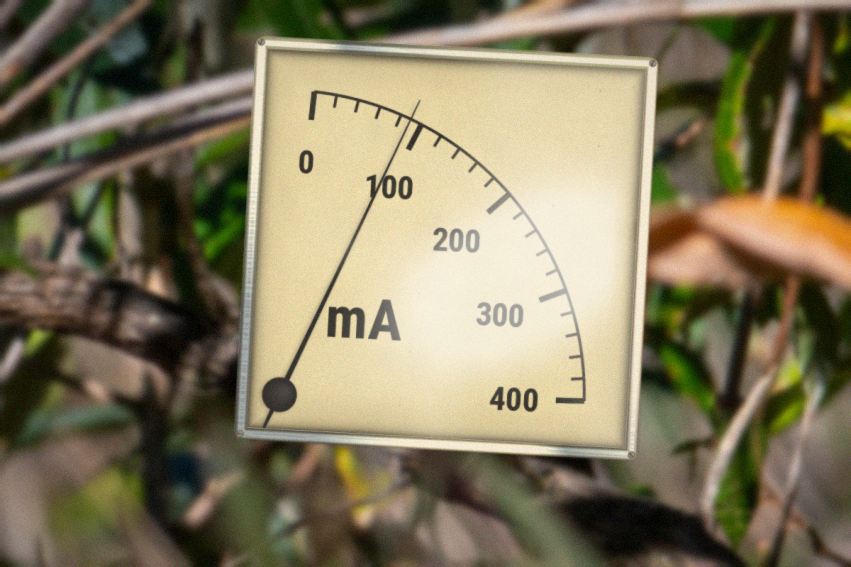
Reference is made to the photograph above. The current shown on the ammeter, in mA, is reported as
90 mA
